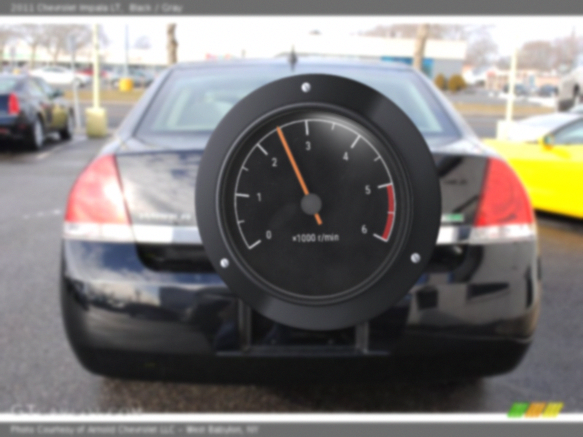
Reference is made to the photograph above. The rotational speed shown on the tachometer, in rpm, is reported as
2500 rpm
